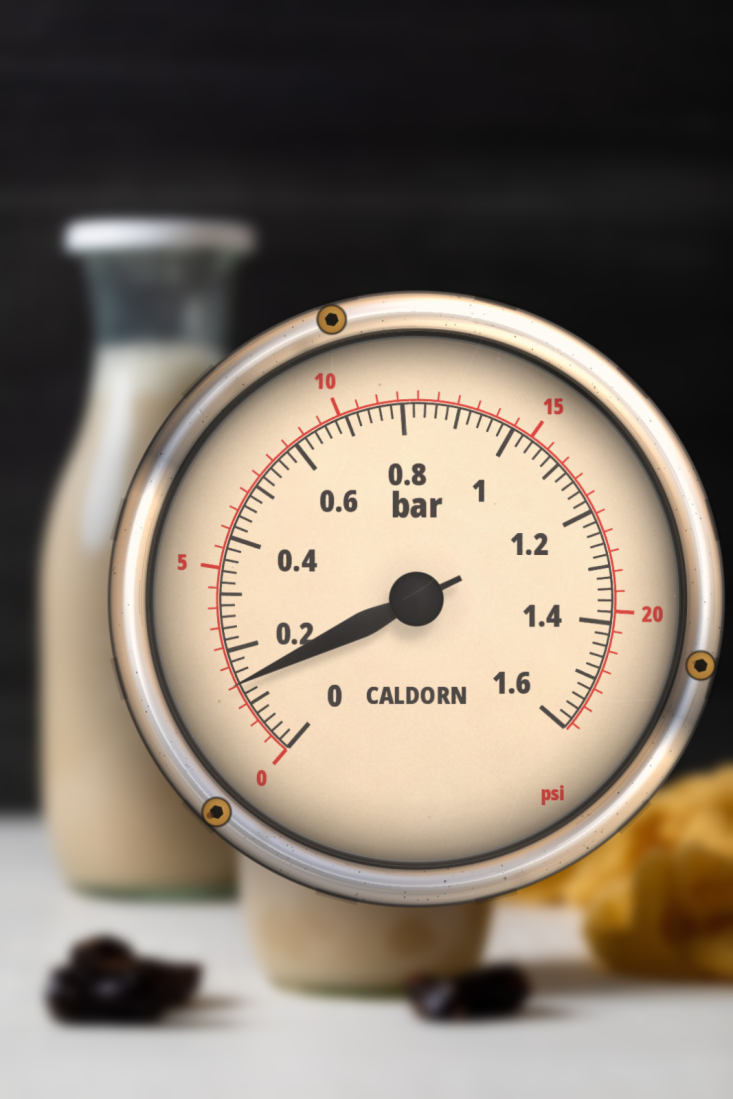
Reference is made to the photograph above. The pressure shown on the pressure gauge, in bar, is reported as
0.14 bar
